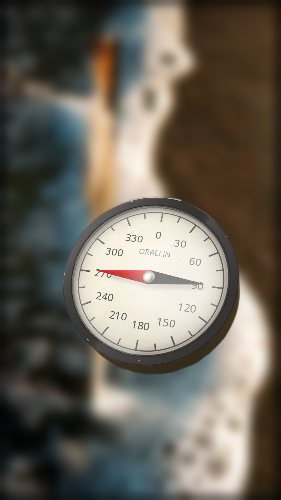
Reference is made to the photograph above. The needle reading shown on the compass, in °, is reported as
270 °
